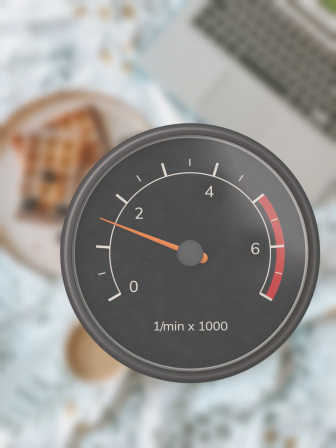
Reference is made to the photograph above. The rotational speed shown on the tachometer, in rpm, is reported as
1500 rpm
